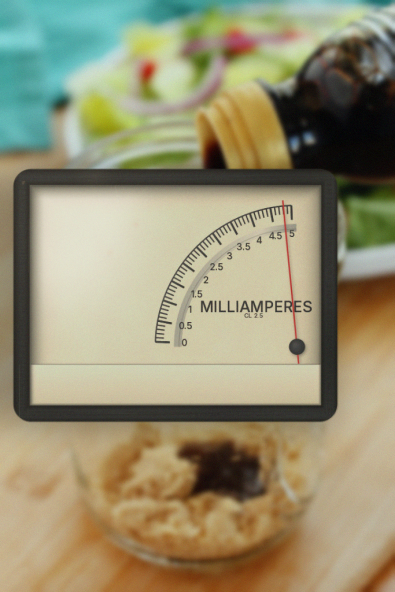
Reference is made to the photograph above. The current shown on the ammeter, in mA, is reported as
4.8 mA
